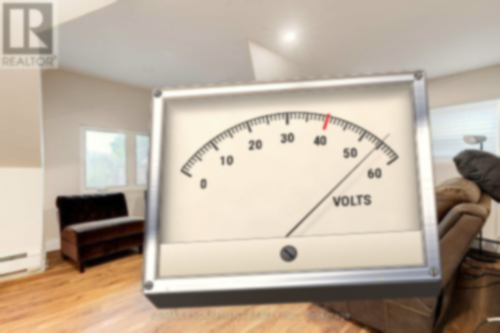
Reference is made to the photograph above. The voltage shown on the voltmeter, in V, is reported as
55 V
